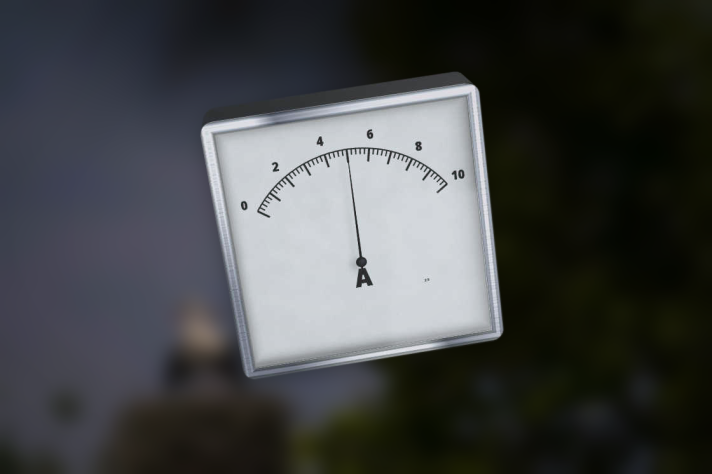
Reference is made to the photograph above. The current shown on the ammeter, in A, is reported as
5 A
